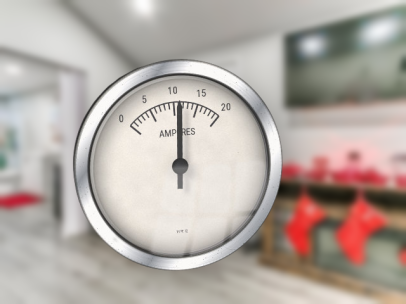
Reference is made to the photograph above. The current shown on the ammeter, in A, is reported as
11 A
